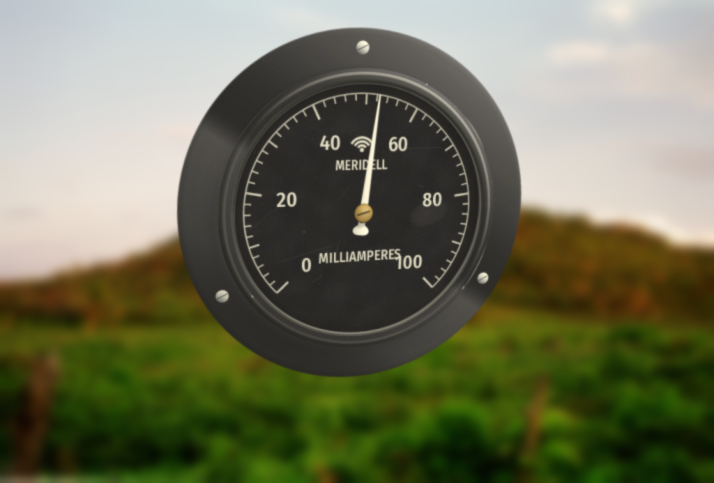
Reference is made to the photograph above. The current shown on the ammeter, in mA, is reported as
52 mA
